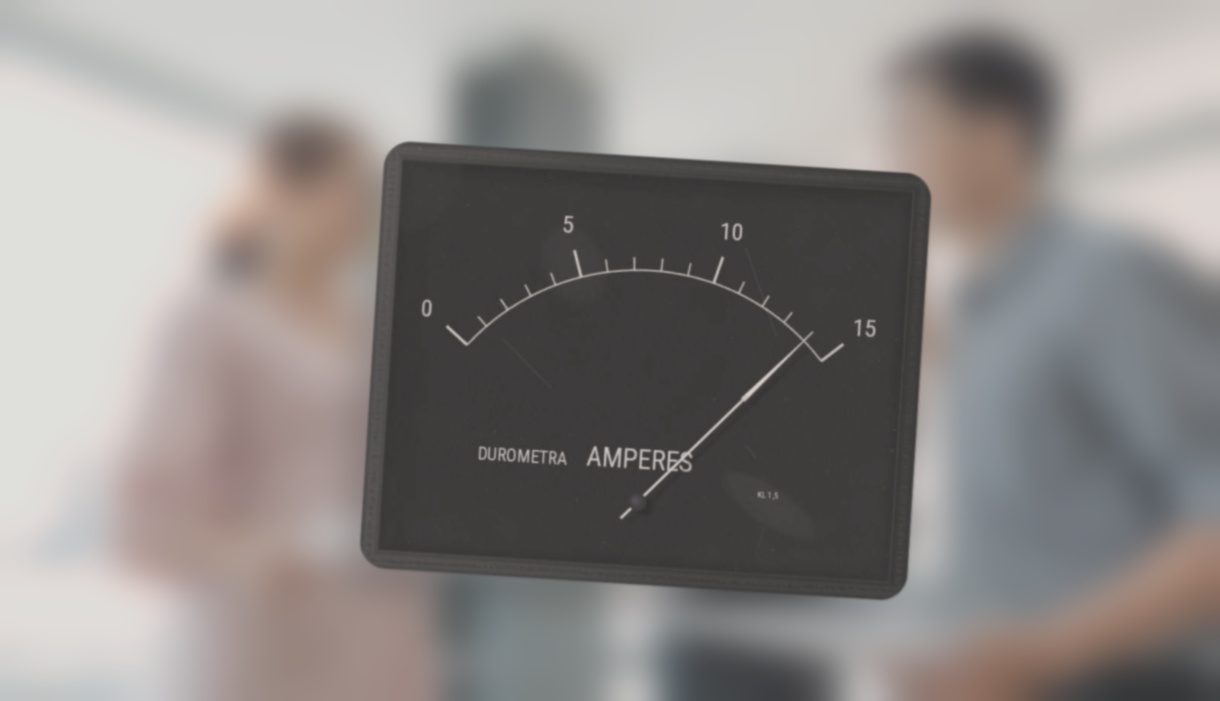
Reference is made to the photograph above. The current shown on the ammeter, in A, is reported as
14 A
